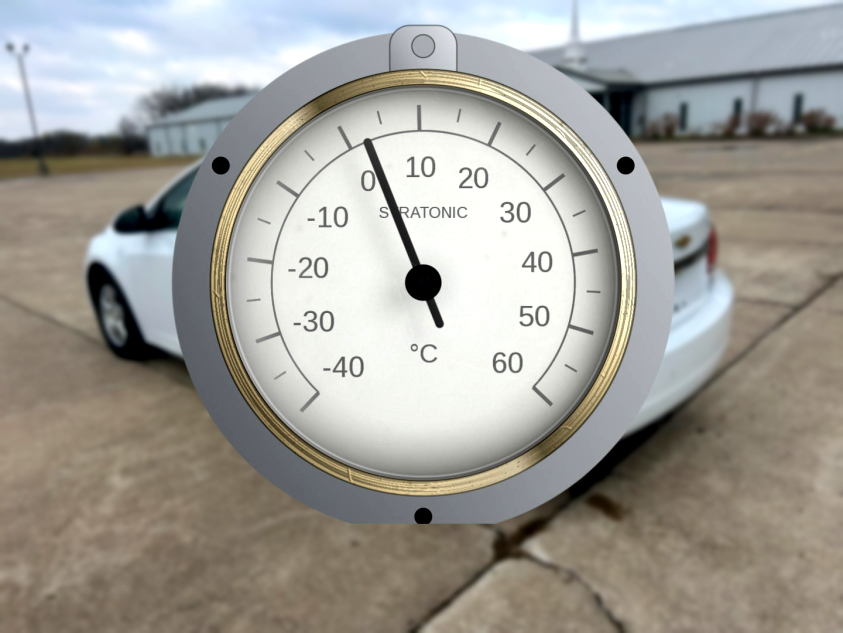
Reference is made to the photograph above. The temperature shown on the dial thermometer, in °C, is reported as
2.5 °C
